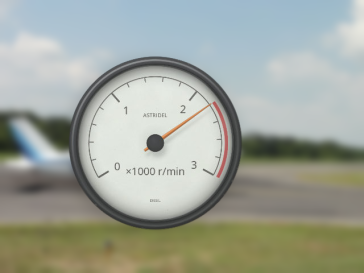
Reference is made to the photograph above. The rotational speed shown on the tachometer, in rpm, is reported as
2200 rpm
